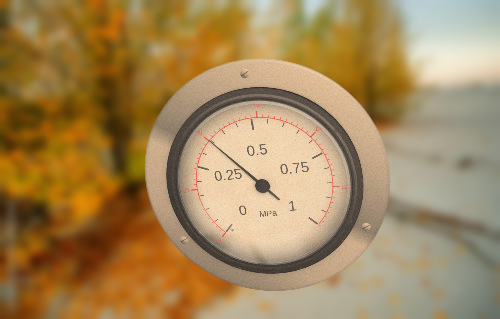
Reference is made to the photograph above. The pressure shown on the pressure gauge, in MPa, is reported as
0.35 MPa
